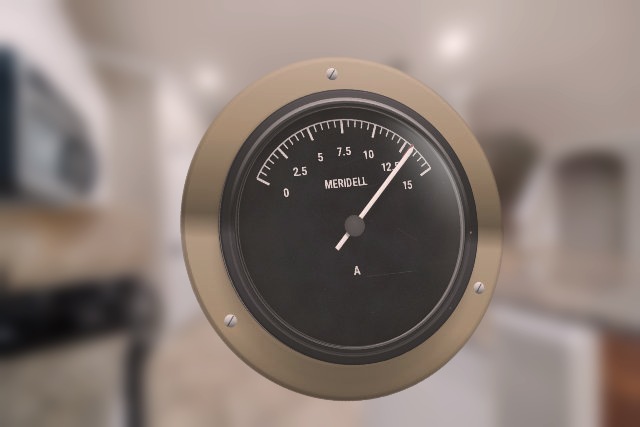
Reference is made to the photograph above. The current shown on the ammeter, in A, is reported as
13 A
